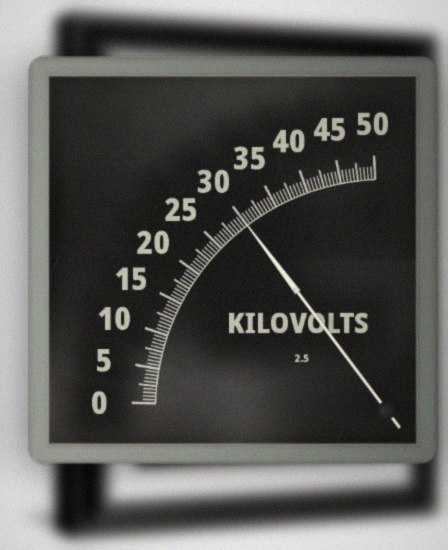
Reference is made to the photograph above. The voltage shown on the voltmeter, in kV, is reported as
30 kV
